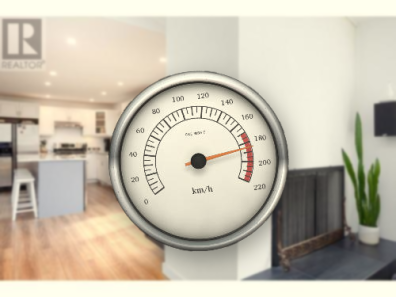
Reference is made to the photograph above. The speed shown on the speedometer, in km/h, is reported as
185 km/h
